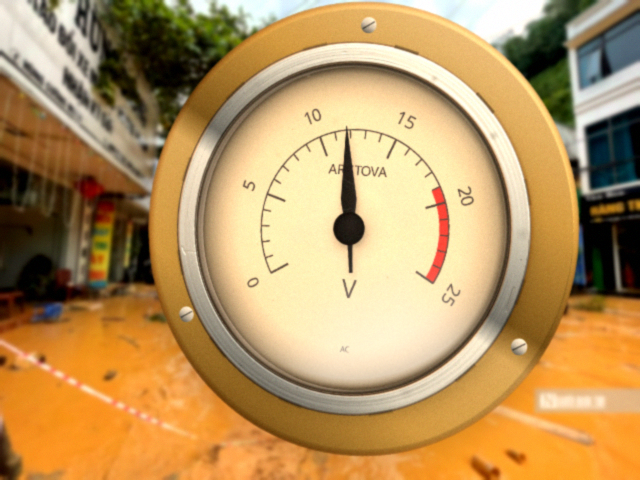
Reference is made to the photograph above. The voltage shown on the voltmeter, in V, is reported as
12 V
